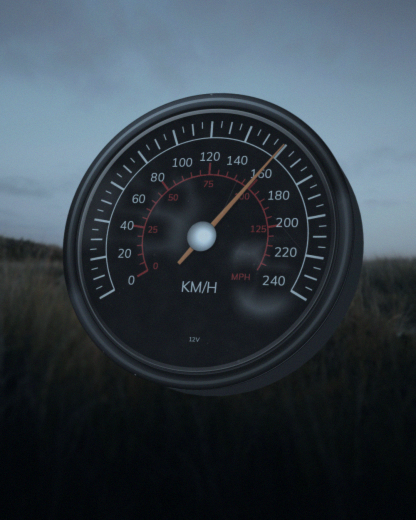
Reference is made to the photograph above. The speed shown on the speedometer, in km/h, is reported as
160 km/h
